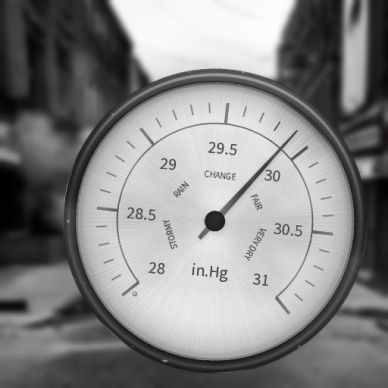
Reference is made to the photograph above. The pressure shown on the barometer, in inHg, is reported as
29.9 inHg
